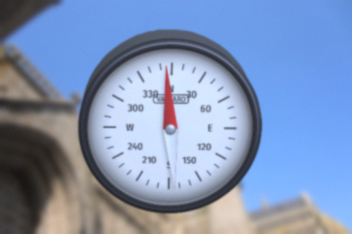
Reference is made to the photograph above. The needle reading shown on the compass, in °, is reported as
355 °
